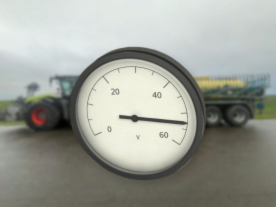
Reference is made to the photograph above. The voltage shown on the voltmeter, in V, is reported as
52.5 V
